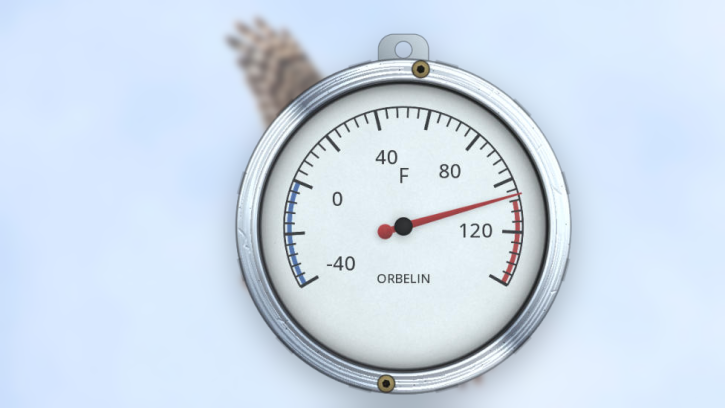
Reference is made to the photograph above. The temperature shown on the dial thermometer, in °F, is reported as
106 °F
